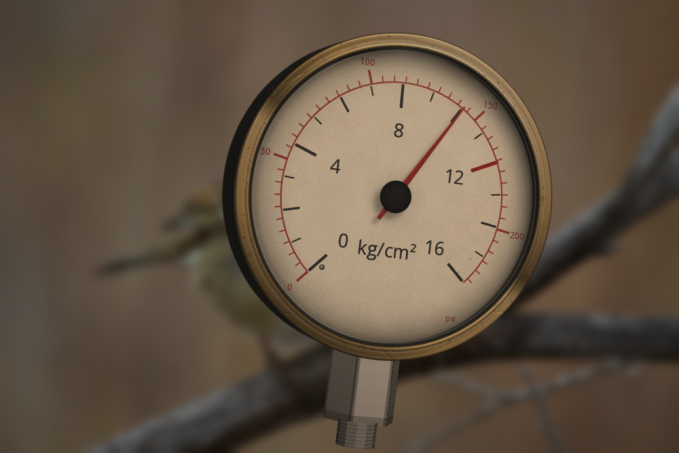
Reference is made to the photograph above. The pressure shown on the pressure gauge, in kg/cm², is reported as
10 kg/cm²
